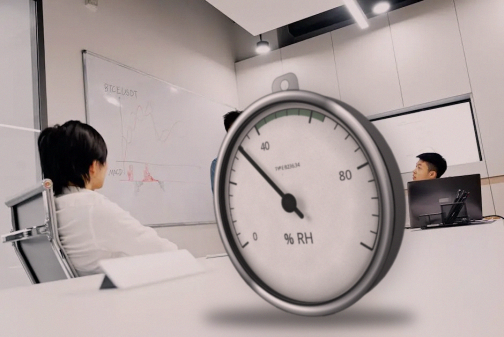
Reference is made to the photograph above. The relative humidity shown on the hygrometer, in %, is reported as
32 %
